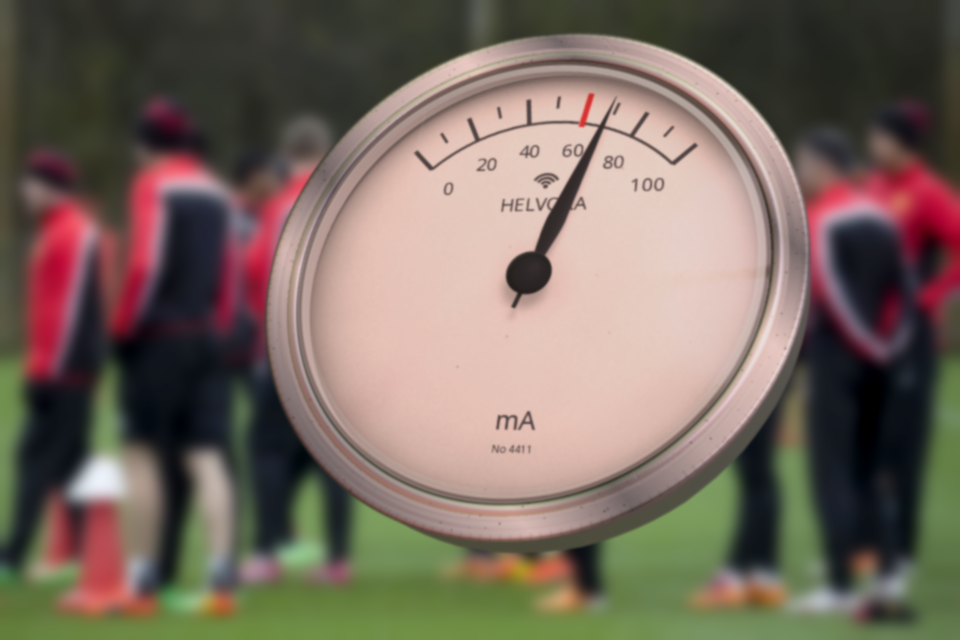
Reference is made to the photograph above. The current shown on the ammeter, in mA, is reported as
70 mA
